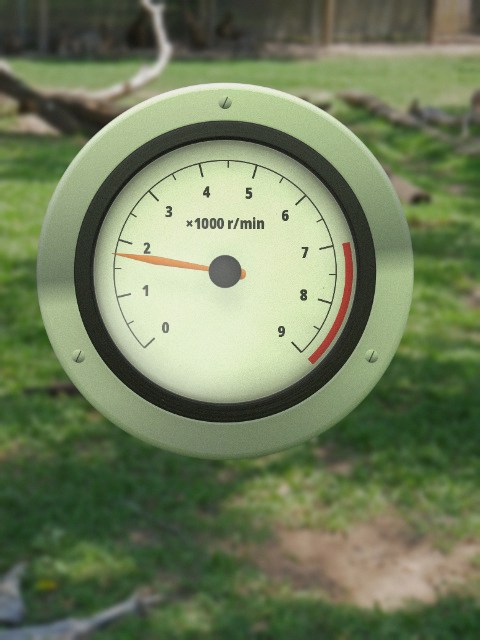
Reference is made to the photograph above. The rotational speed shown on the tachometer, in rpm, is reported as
1750 rpm
